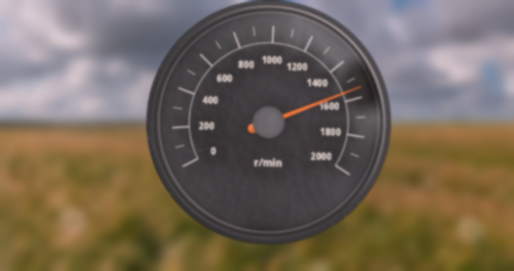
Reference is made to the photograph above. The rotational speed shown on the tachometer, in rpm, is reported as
1550 rpm
